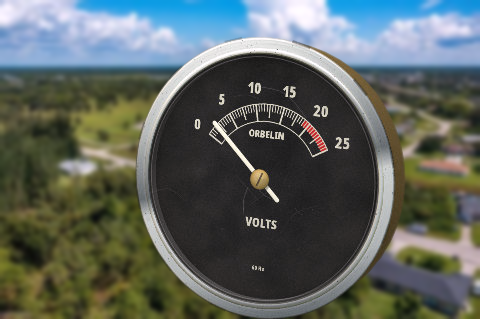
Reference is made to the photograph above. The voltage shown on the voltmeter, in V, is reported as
2.5 V
